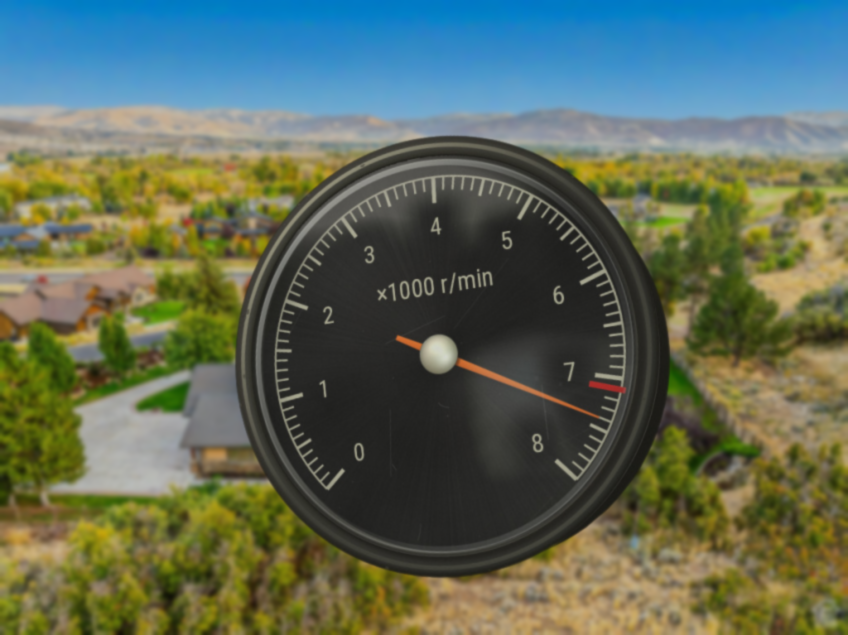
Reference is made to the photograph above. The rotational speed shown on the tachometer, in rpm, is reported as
7400 rpm
